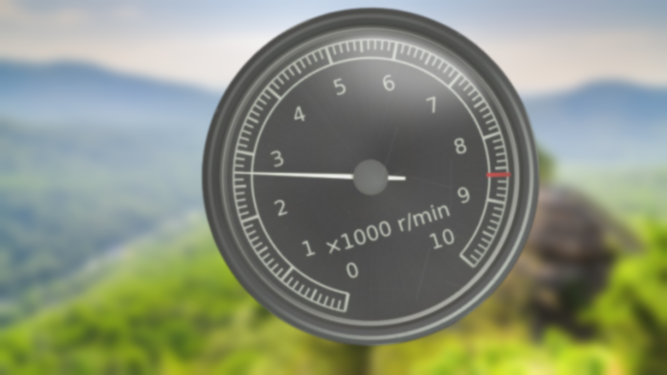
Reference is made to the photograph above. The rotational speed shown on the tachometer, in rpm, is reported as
2700 rpm
